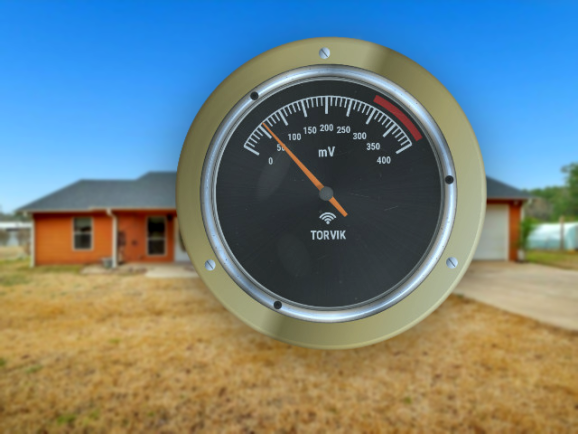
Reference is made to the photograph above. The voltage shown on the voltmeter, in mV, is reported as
60 mV
